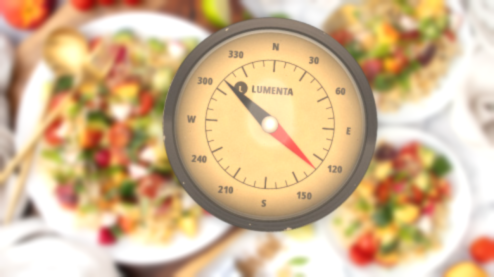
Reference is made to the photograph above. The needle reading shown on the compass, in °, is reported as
130 °
